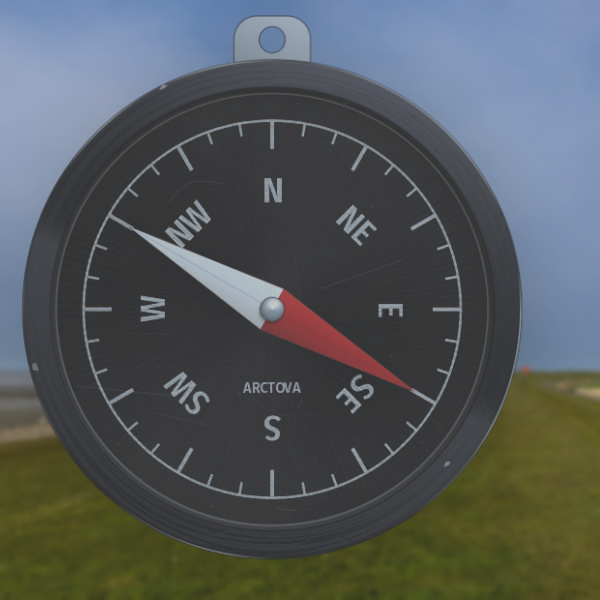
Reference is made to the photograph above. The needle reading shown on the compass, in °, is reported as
120 °
